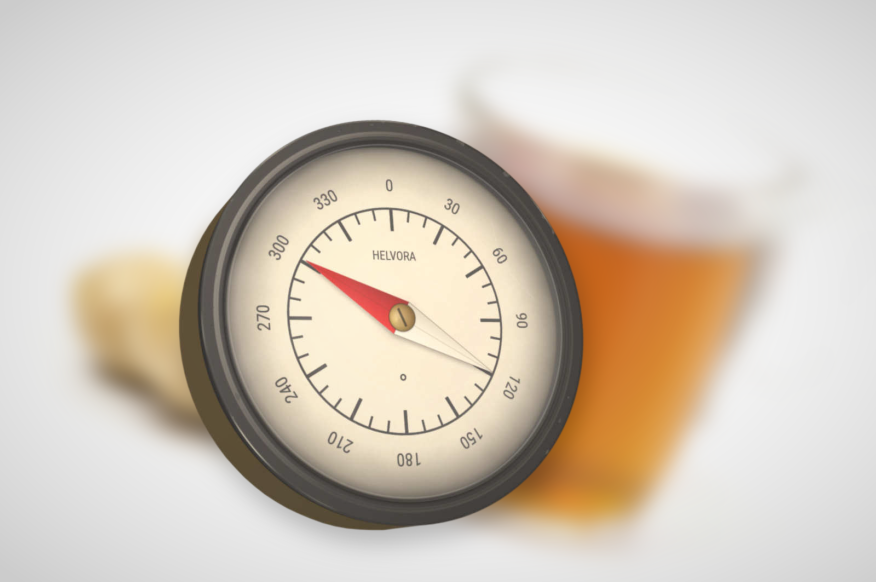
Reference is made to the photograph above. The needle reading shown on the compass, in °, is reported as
300 °
